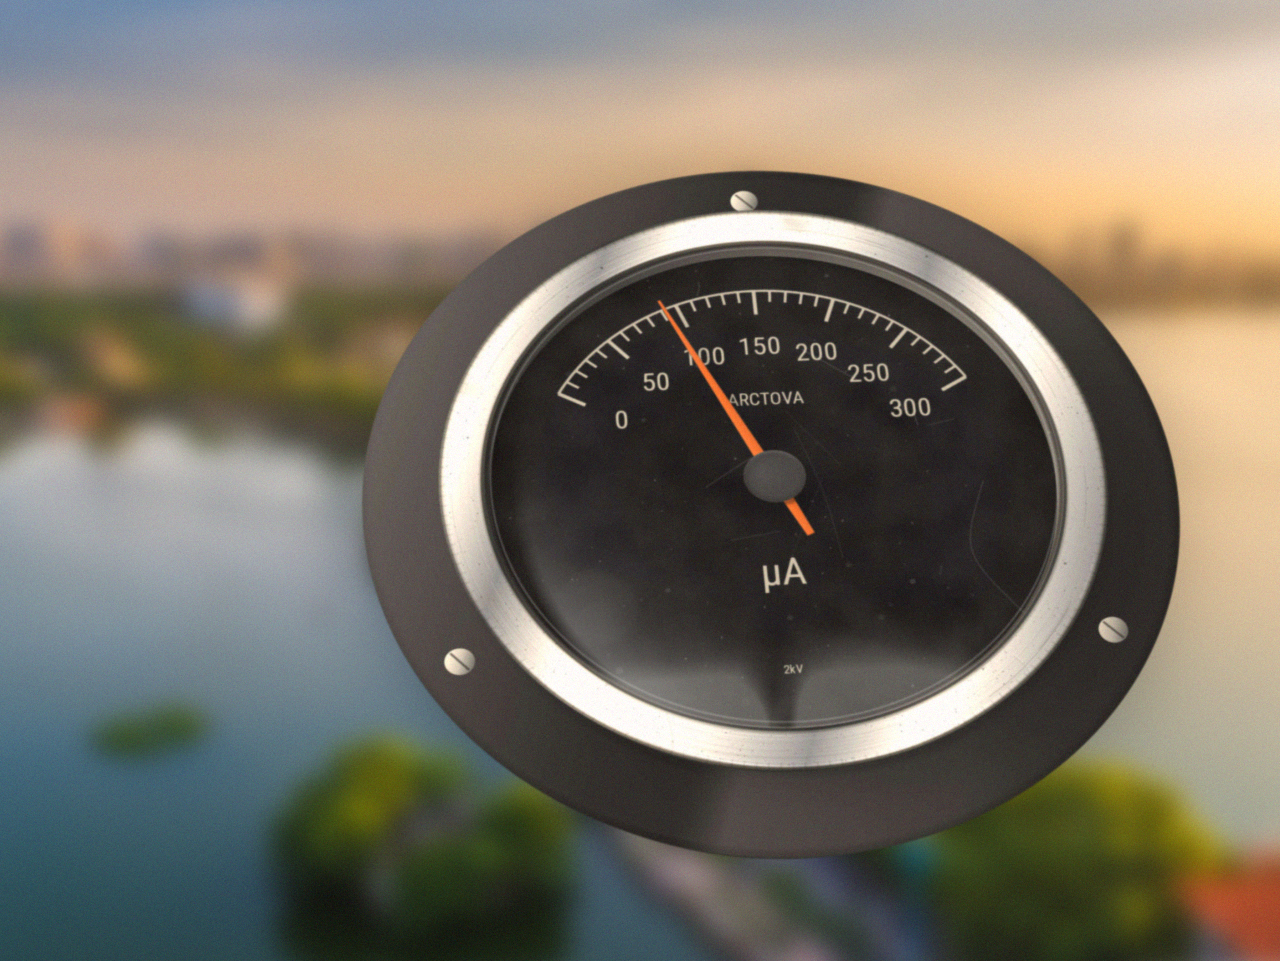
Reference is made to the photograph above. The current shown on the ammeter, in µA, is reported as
90 µA
